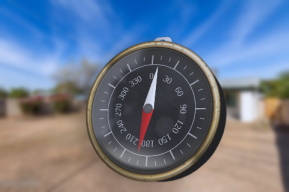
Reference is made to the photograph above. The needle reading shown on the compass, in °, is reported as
190 °
